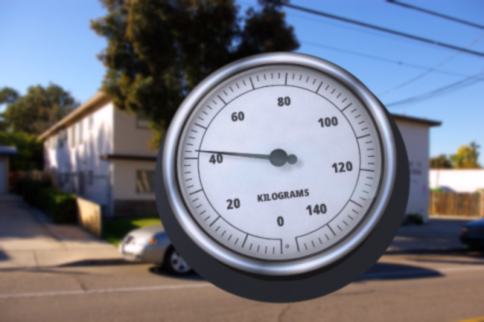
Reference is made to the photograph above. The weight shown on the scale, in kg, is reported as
42 kg
